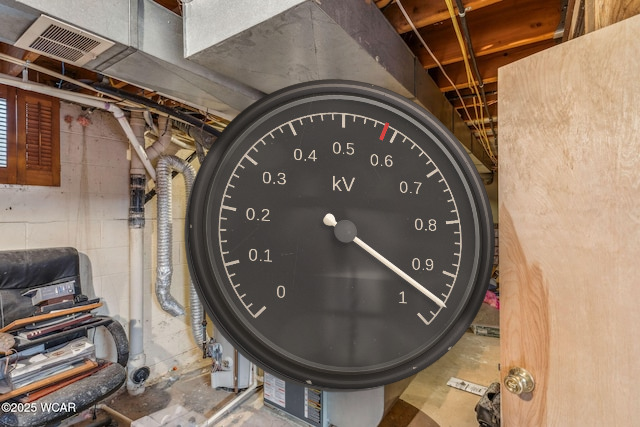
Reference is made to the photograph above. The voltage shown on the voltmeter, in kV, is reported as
0.96 kV
